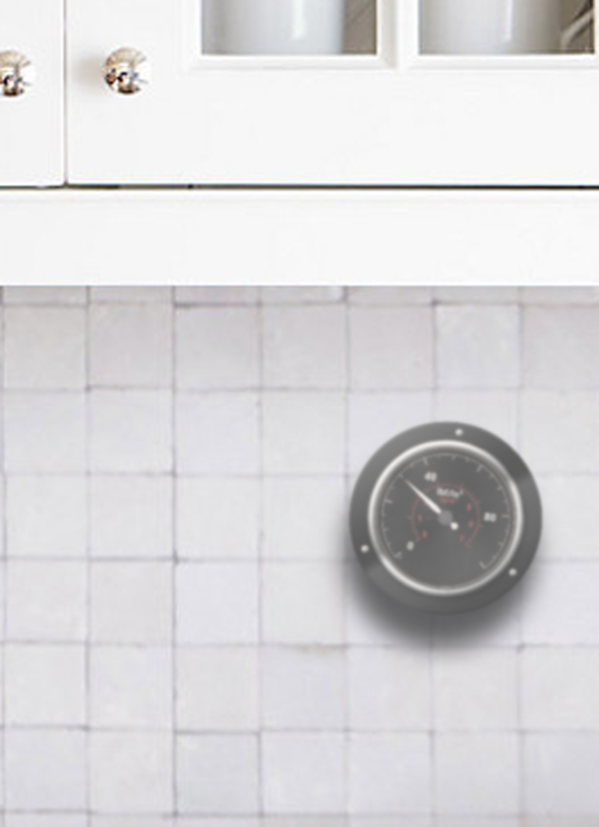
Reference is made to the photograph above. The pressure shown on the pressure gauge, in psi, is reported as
30 psi
